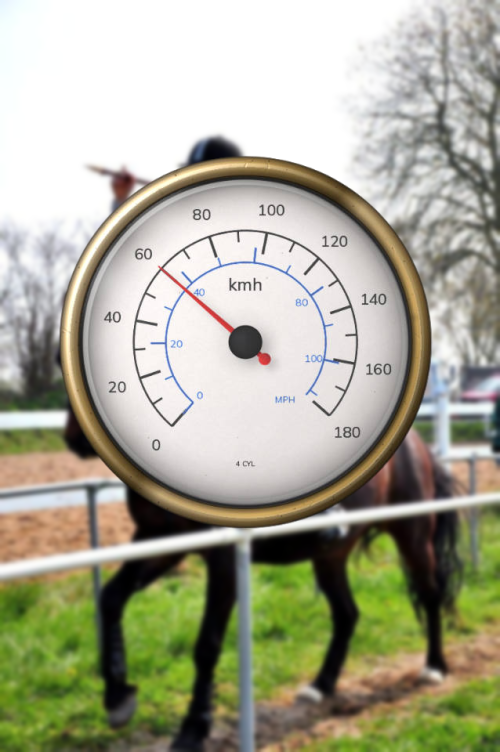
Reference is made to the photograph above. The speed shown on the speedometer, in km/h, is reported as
60 km/h
